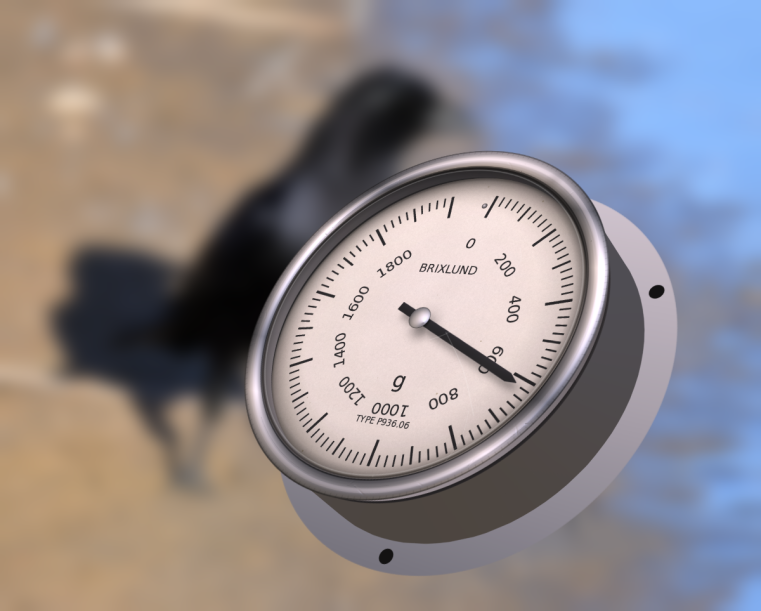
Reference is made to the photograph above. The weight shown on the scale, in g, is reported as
620 g
